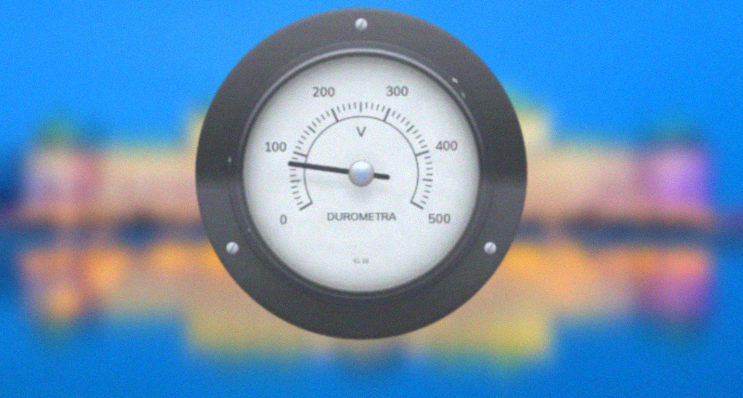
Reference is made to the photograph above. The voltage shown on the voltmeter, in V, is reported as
80 V
